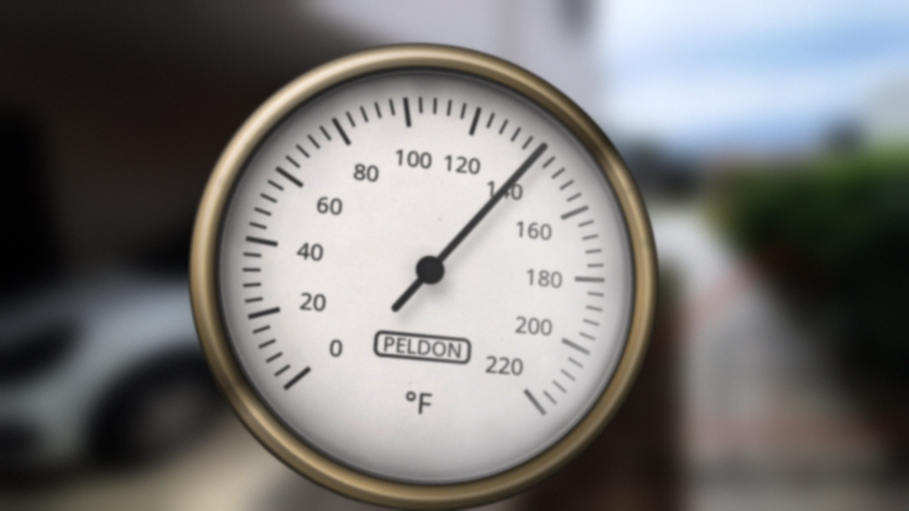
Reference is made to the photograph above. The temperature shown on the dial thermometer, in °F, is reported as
140 °F
